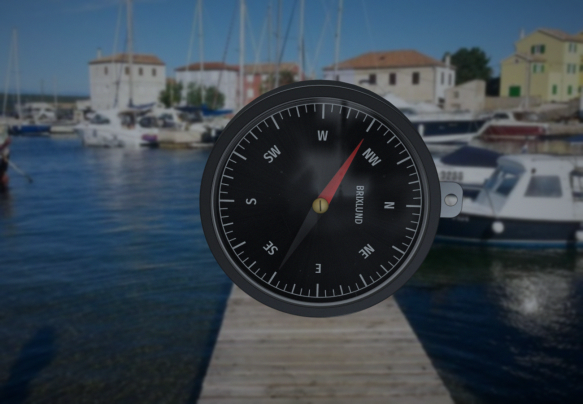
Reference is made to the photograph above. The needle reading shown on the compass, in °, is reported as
300 °
